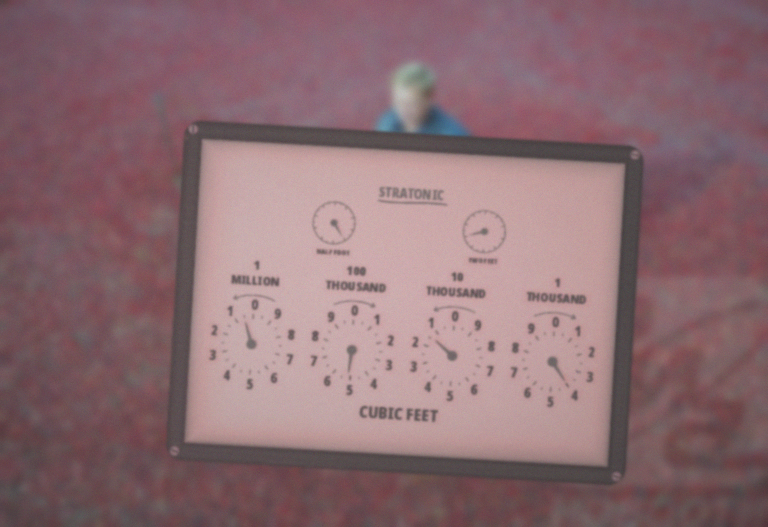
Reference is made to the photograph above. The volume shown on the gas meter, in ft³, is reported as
51400 ft³
